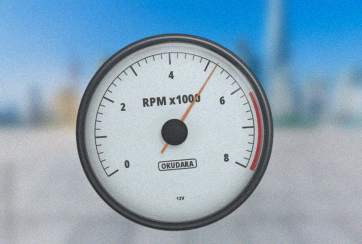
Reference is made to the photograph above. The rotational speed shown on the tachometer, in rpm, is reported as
5200 rpm
